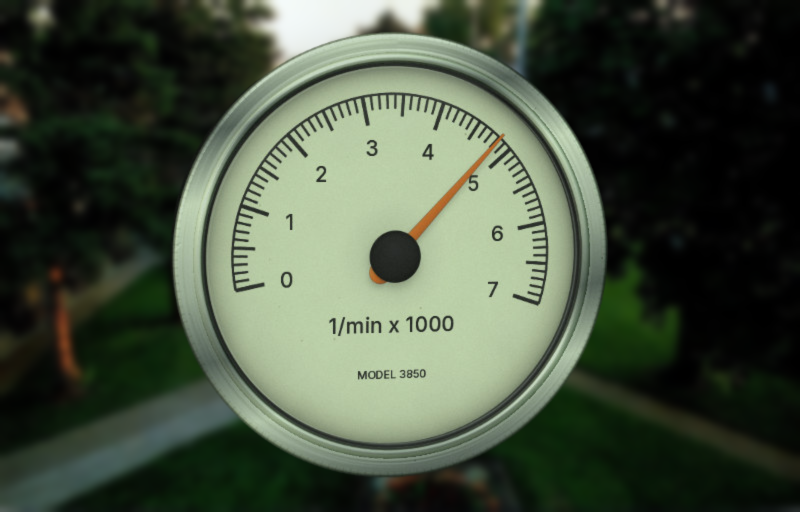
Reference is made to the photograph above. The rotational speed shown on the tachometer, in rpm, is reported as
4800 rpm
